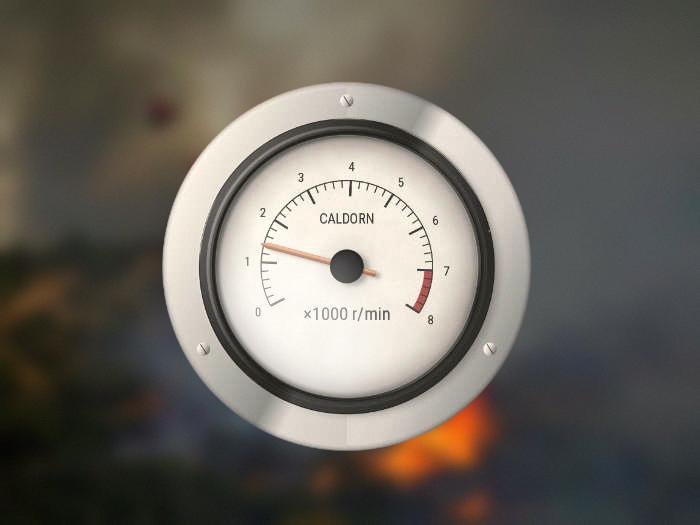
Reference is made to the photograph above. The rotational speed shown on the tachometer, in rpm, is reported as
1400 rpm
